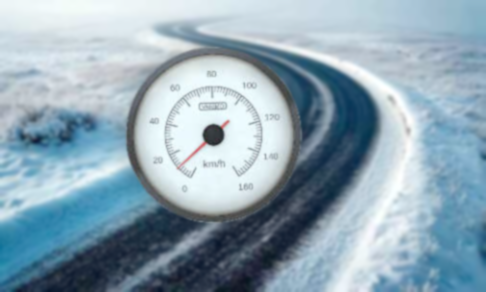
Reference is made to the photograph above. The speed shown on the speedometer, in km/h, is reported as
10 km/h
